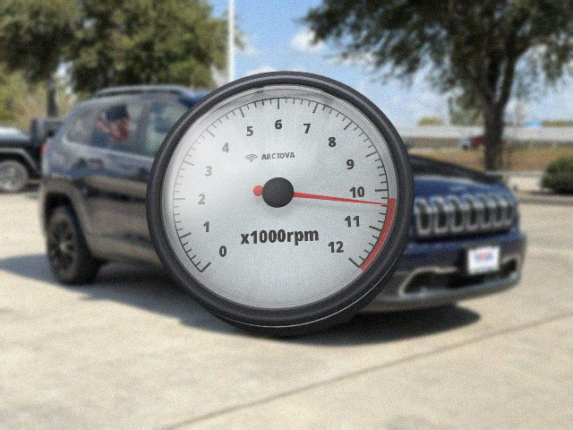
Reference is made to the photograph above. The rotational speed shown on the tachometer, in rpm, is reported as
10400 rpm
